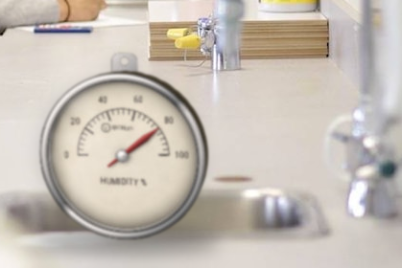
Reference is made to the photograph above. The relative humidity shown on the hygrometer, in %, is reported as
80 %
